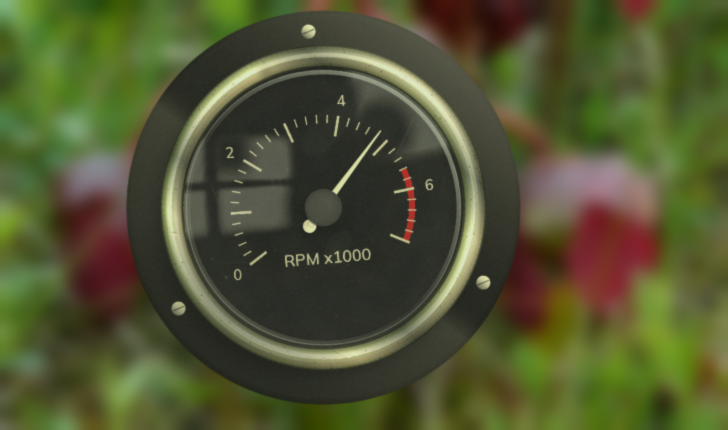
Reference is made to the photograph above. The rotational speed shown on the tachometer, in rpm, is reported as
4800 rpm
